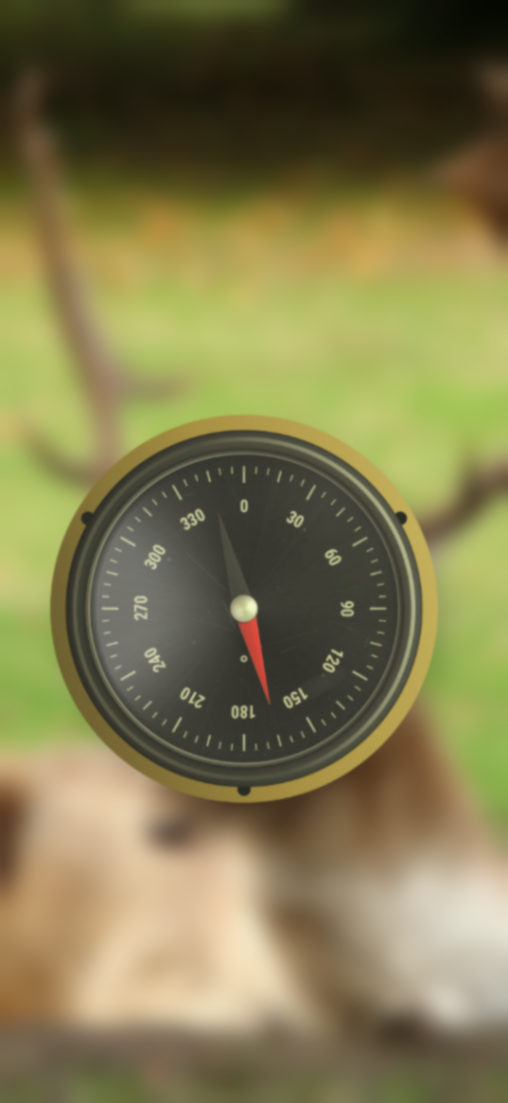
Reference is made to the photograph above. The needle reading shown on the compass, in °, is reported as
165 °
